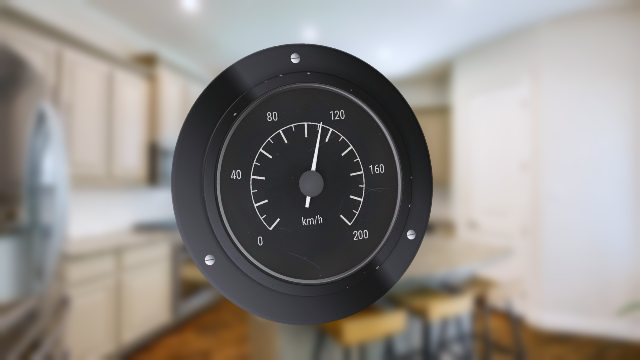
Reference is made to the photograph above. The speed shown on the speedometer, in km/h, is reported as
110 km/h
